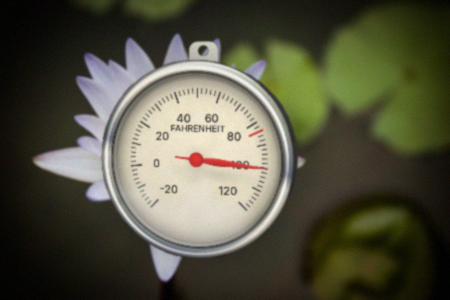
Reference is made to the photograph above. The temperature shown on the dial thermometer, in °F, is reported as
100 °F
